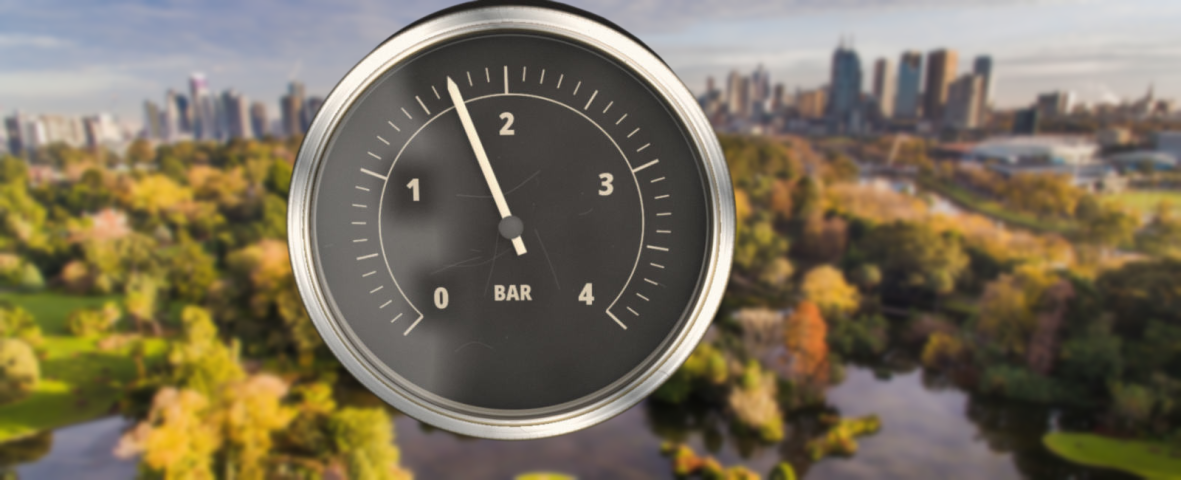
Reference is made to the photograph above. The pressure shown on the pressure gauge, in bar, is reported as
1.7 bar
